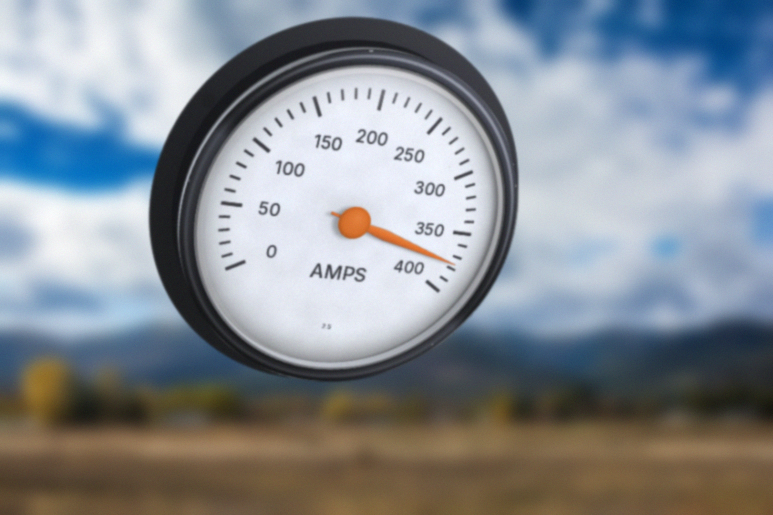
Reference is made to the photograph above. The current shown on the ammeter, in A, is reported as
375 A
